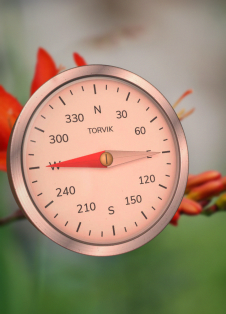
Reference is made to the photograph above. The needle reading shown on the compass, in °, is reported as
270 °
